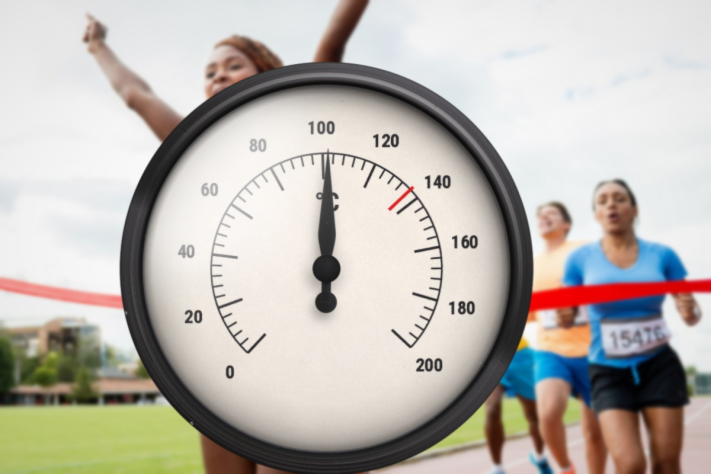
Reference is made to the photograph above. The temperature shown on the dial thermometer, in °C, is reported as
102 °C
